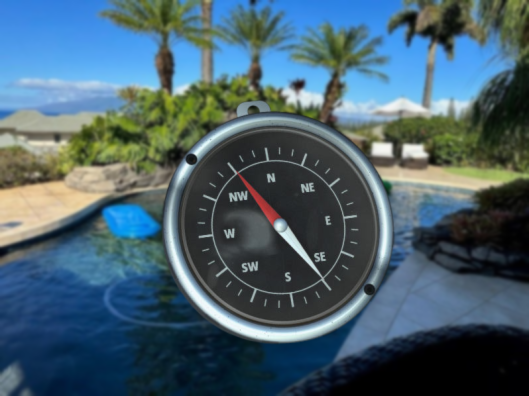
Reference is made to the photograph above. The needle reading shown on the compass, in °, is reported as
330 °
